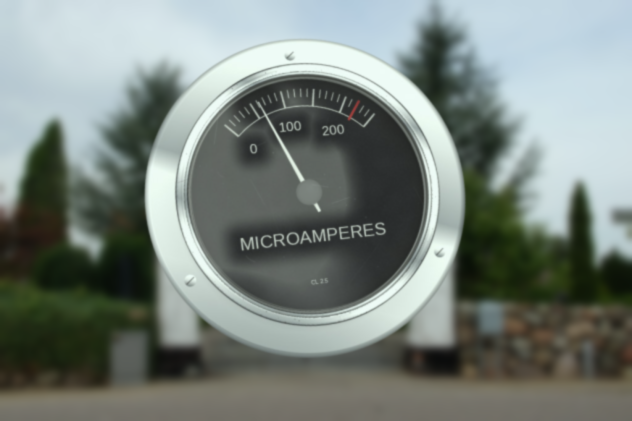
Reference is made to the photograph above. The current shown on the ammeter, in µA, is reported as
60 µA
